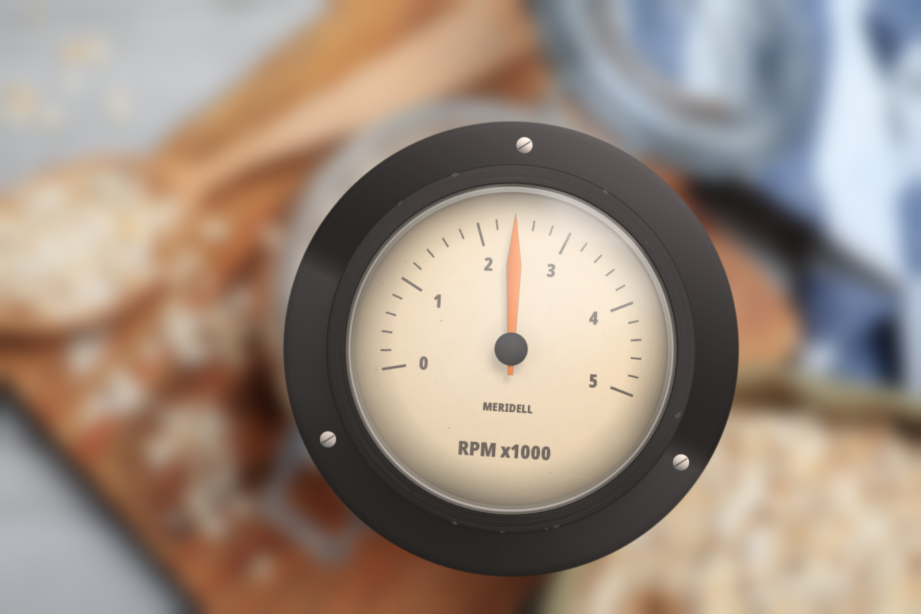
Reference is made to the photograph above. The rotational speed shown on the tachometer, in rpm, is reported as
2400 rpm
